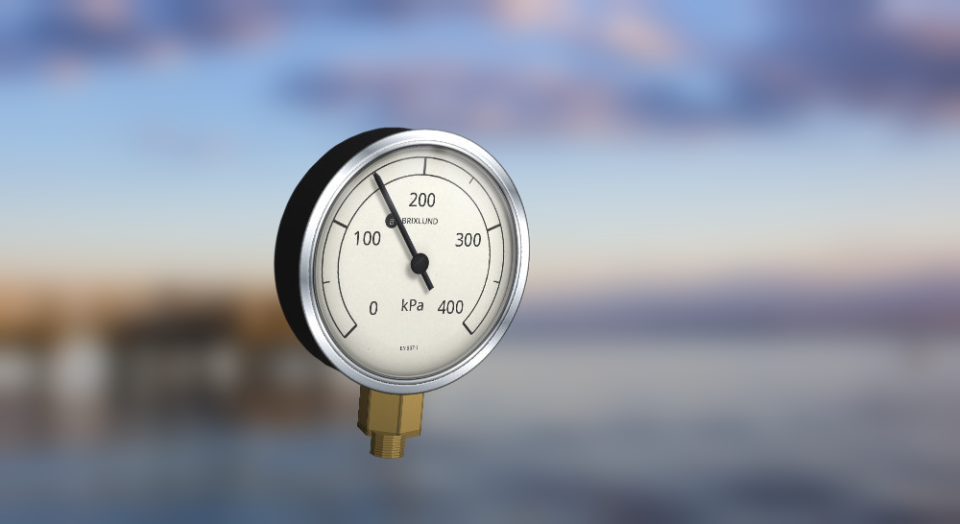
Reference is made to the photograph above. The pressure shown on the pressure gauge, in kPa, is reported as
150 kPa
